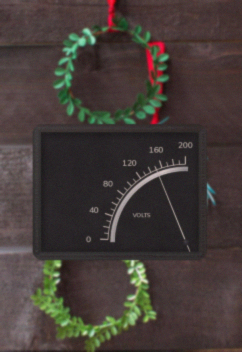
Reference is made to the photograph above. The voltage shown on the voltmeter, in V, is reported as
150 V
